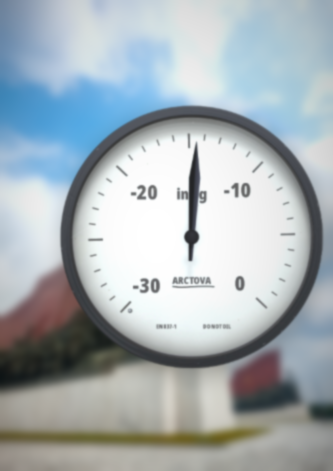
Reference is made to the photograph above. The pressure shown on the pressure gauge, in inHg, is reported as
-14.5 inHg
